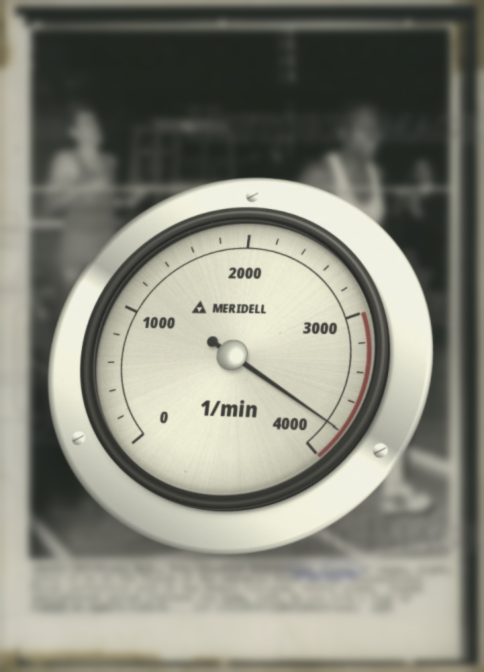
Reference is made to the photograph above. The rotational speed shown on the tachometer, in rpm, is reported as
3800 rpm
